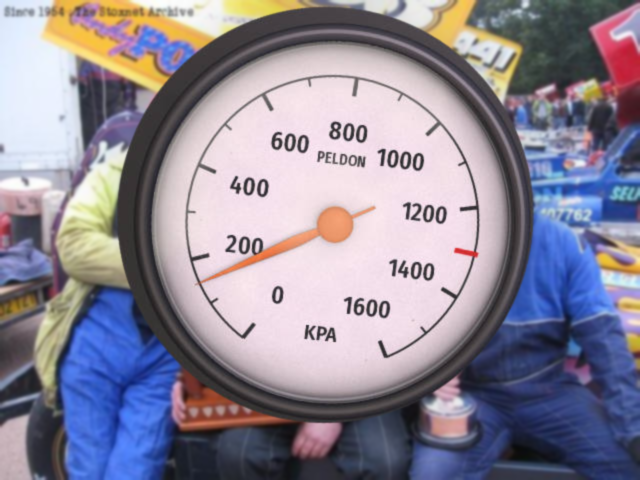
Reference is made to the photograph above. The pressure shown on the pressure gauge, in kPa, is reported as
150 kPa
